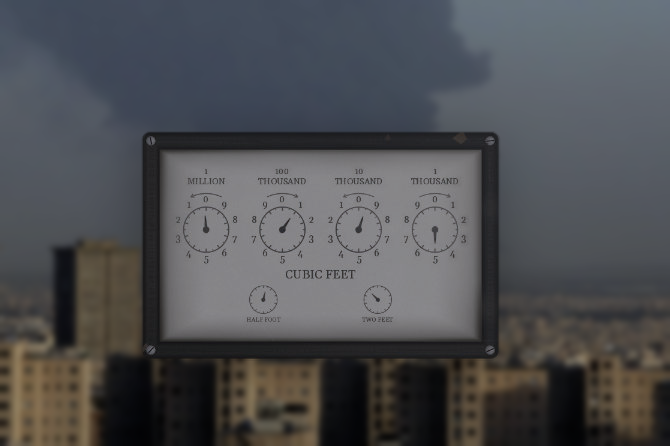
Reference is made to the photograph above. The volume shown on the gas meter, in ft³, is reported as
9500 ft³
